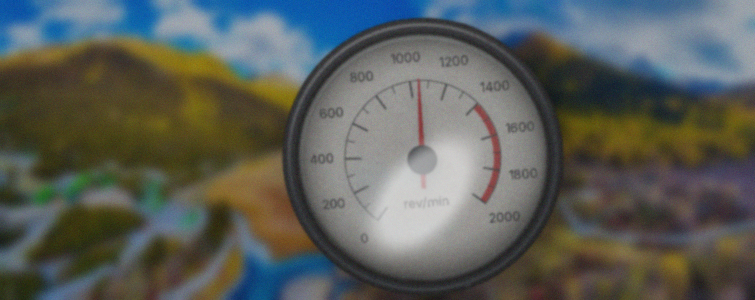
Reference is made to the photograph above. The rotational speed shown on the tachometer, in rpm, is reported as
1050 rpm
